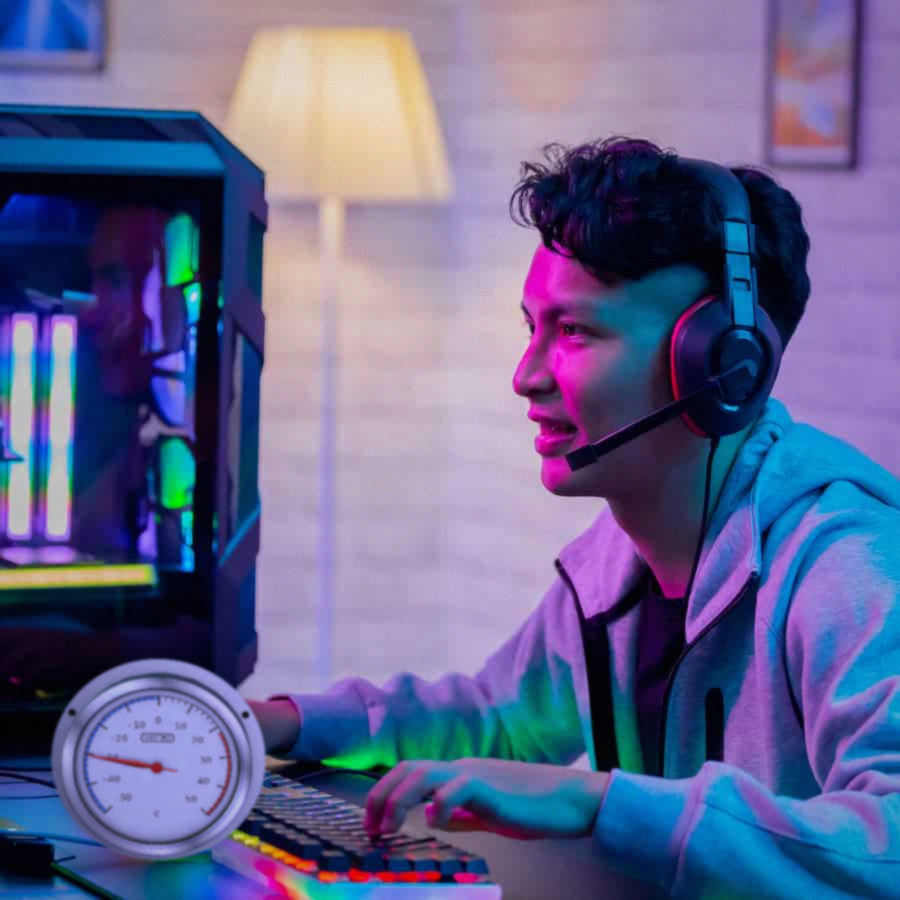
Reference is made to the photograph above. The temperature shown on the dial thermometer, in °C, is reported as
-30 °C
